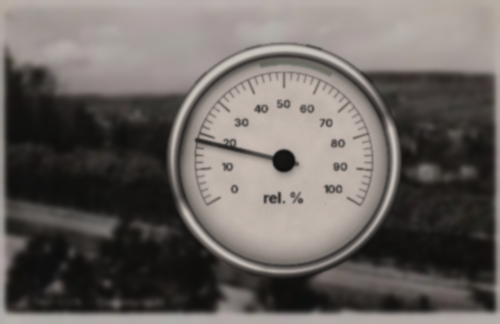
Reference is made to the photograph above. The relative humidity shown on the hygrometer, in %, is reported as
18 %
